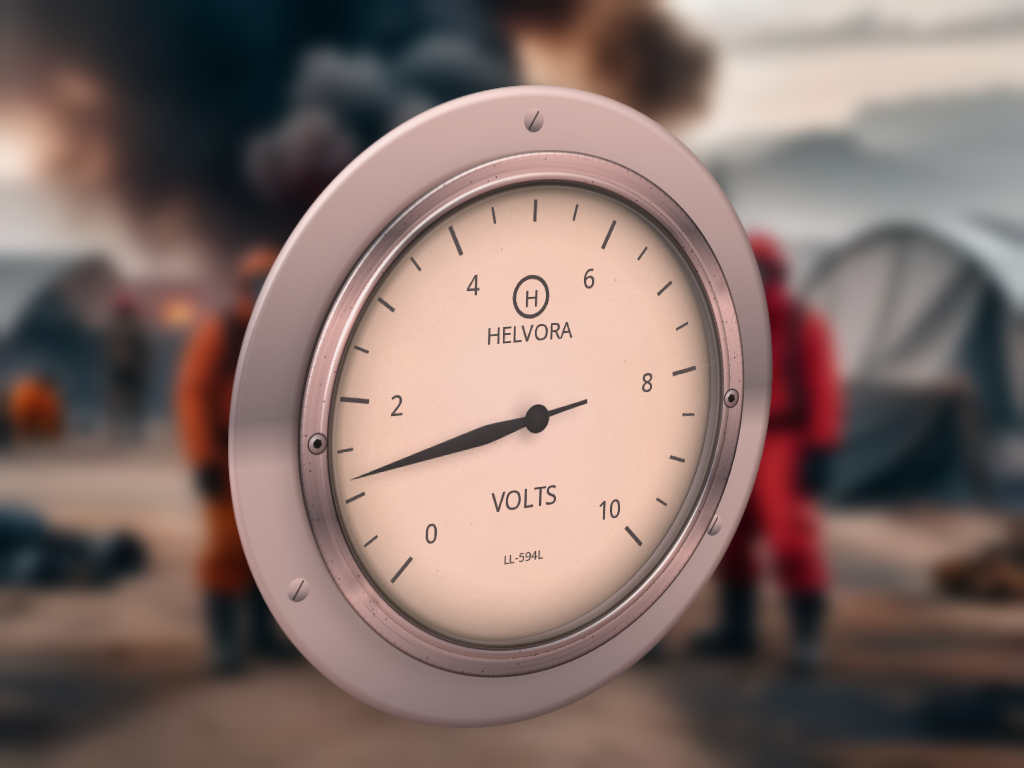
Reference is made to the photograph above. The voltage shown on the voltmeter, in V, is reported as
1.25 V
